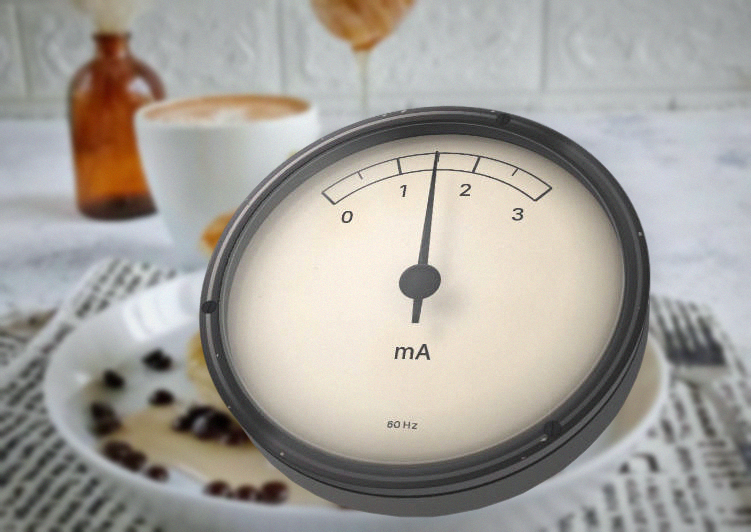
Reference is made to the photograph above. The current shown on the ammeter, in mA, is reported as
1.5 mA
